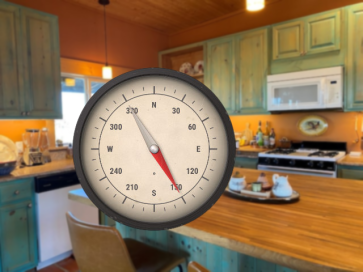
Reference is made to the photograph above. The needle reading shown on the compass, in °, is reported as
150 °
